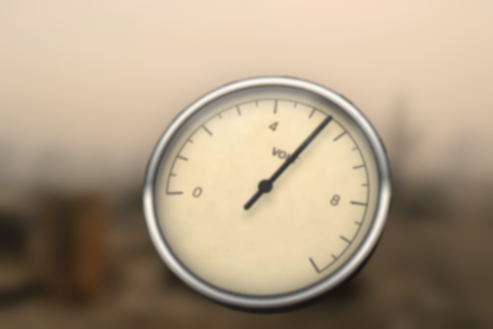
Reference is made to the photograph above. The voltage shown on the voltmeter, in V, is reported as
5.5 V
